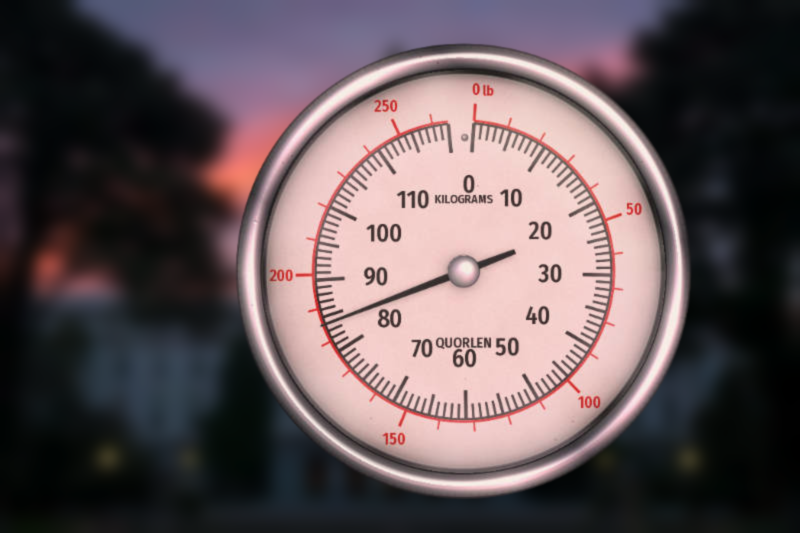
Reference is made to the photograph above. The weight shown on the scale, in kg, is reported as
84 kg
